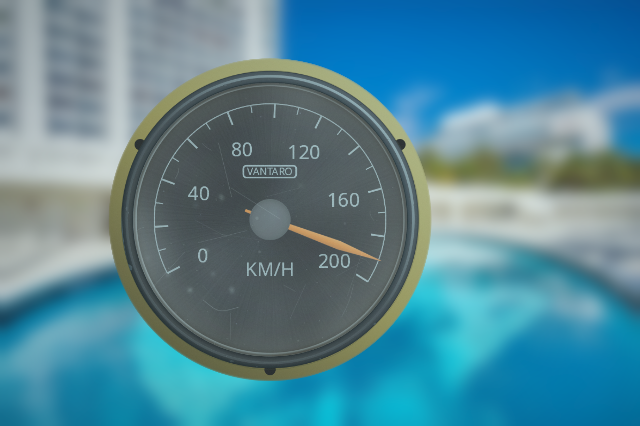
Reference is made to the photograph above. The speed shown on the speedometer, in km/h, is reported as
190 km/h
